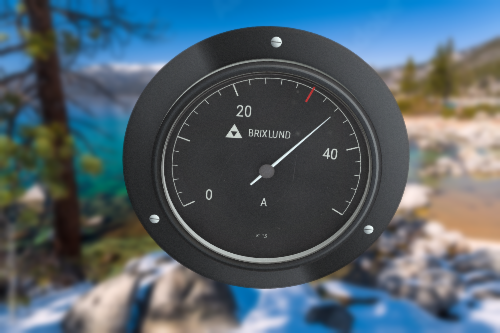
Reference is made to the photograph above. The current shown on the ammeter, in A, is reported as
34 A
